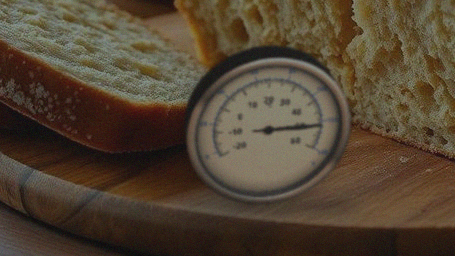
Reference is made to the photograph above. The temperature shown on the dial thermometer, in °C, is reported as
50 °C
